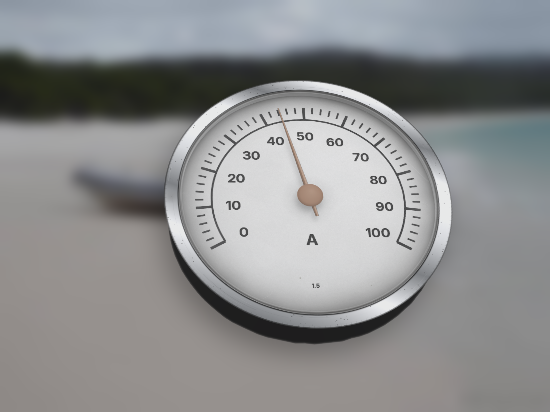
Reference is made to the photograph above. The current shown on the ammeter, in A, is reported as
44 A
